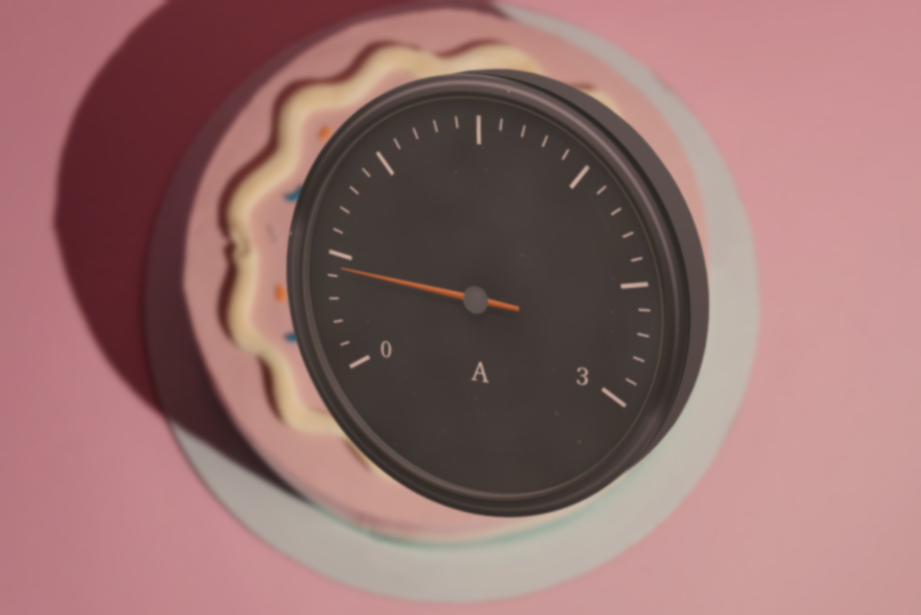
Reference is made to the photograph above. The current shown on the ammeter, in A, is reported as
0.45 A
